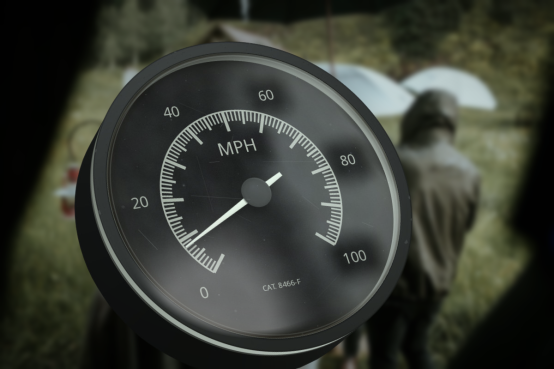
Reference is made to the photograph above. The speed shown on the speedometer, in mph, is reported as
8 mph
